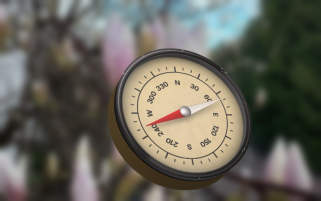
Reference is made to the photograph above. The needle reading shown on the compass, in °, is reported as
250 °
